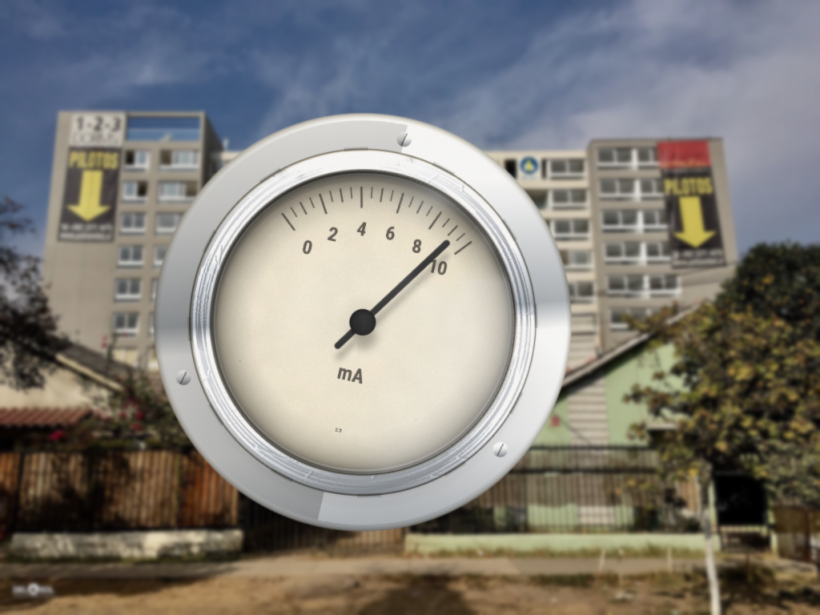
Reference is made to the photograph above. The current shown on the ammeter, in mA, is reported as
9.25 mA
